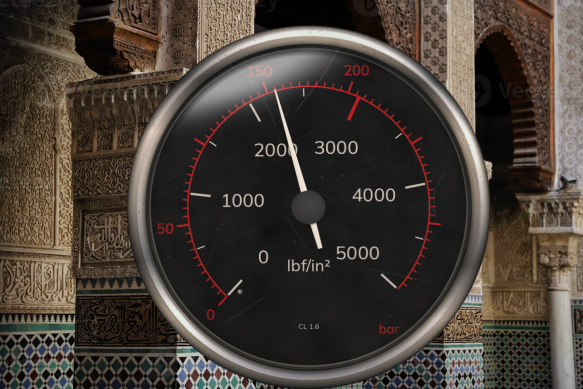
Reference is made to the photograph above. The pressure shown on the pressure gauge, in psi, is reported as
2250 psi
